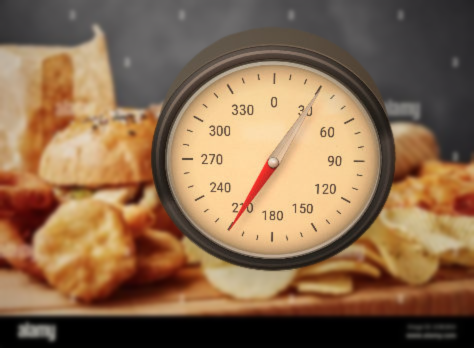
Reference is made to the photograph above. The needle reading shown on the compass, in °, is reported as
210 °
